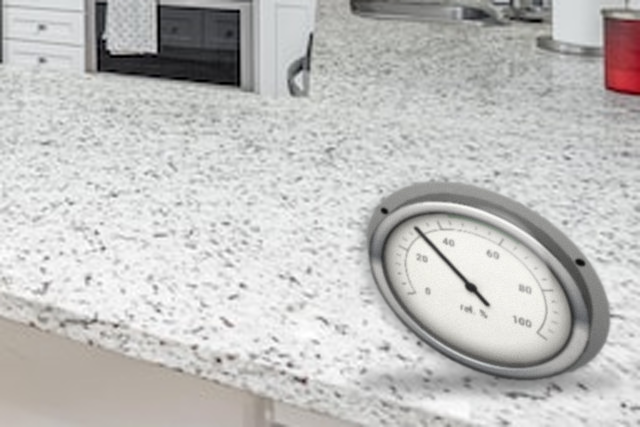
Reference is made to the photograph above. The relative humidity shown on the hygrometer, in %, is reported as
32 %
